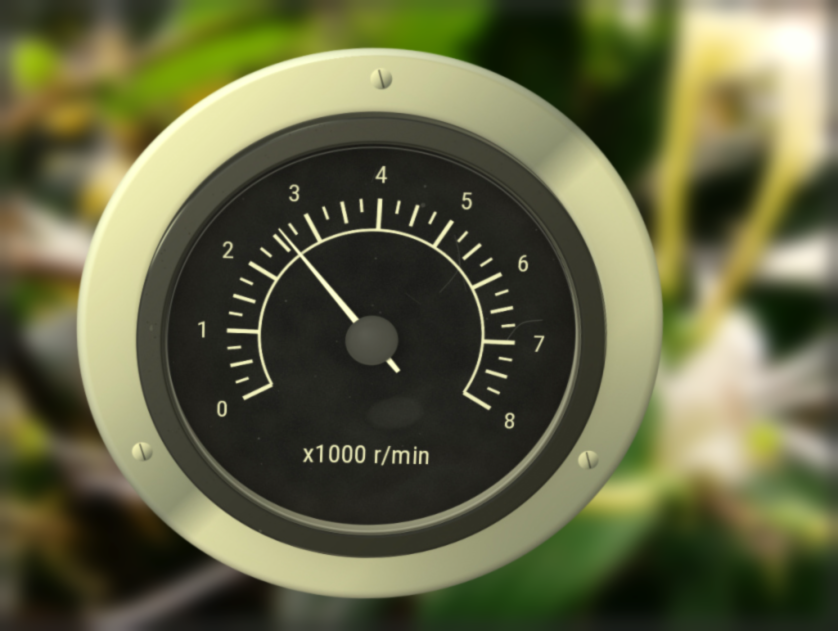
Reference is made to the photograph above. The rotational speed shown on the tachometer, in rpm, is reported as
2625 rpm
